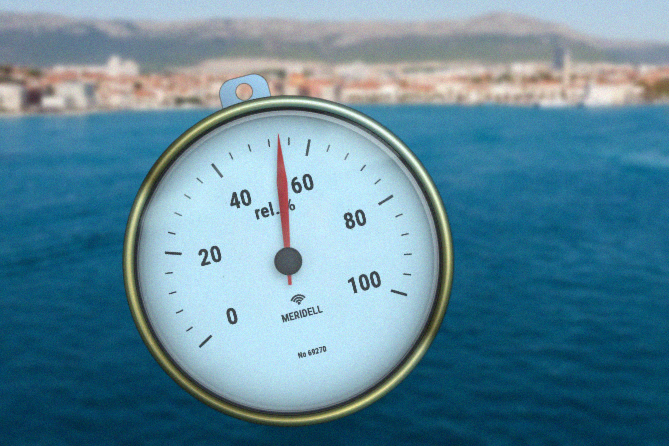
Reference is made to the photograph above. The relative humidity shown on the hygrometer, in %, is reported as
54 %
